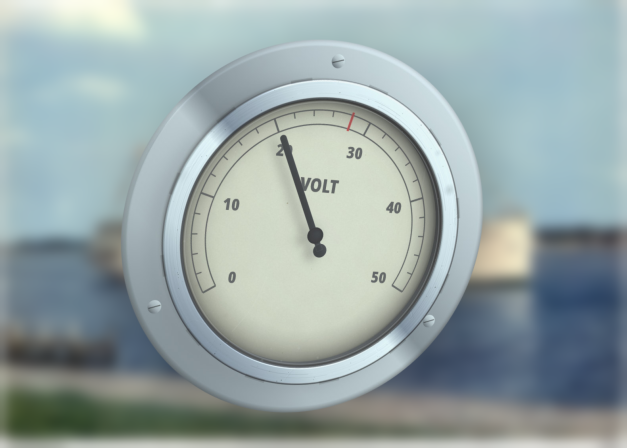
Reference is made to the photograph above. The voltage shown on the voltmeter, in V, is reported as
20 V
